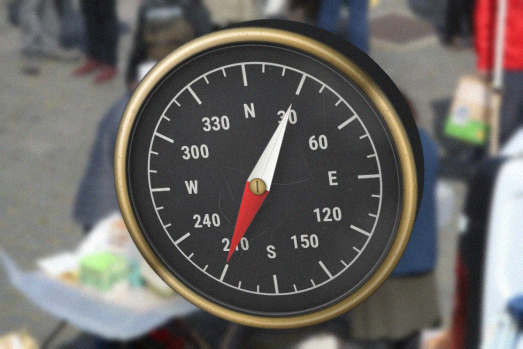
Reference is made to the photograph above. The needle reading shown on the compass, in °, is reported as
210 °
